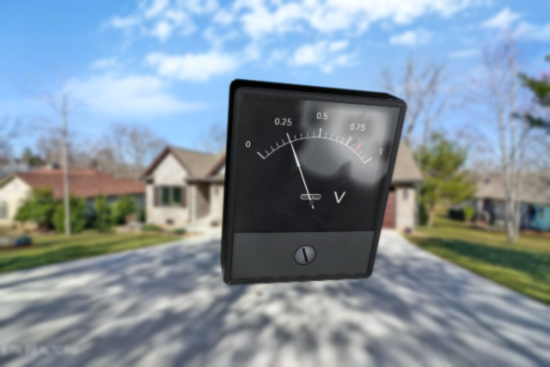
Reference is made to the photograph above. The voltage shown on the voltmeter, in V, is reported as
0.25 V
